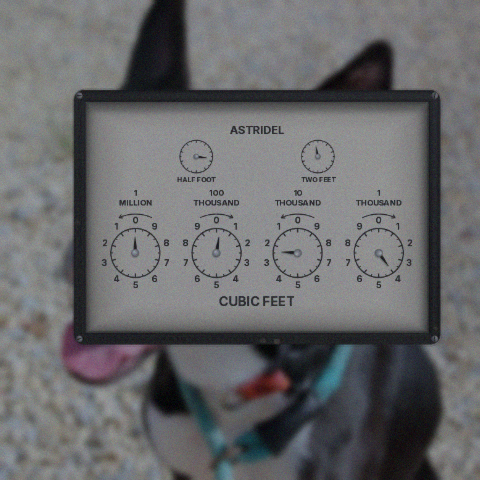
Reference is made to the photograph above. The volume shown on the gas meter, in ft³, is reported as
2400 ft³
